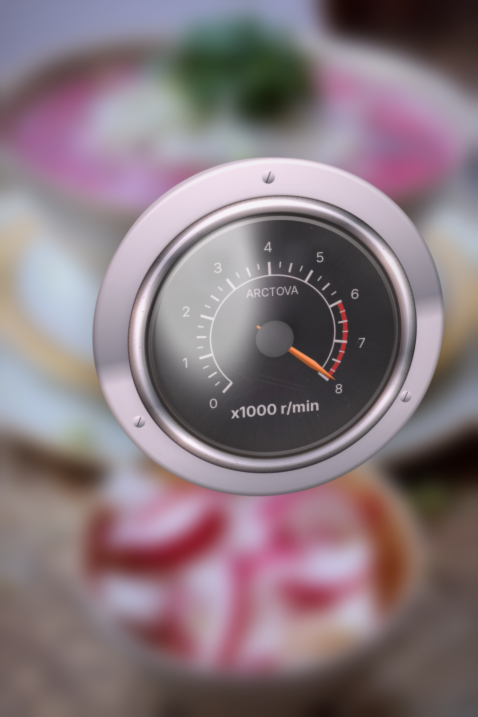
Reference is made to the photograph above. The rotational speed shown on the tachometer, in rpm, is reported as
7875 rpm
